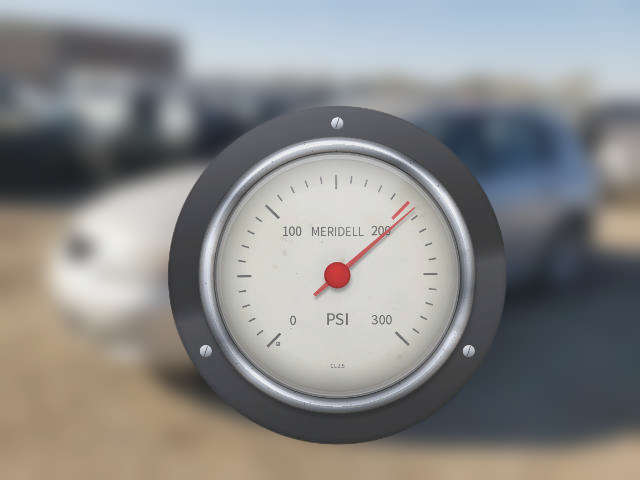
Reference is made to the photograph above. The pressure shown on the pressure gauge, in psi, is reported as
205 psi
